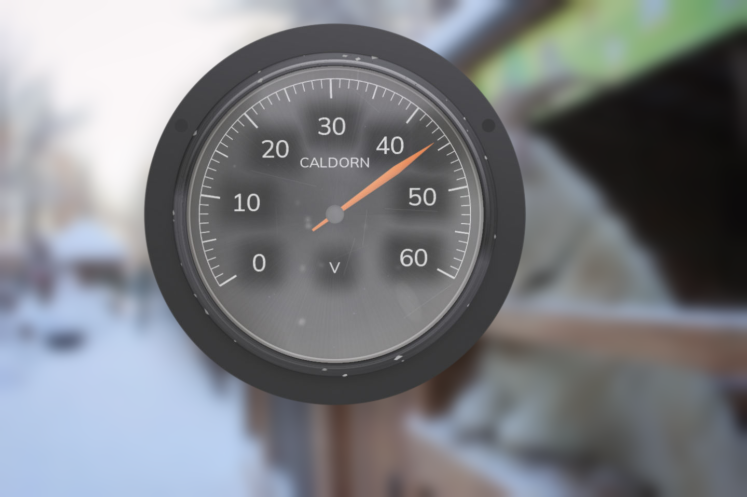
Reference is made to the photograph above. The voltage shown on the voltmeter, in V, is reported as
44 V
